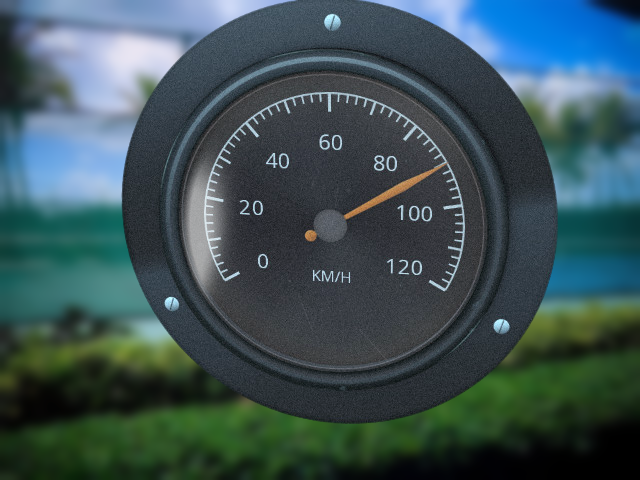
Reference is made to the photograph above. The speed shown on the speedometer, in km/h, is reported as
90 km/h
